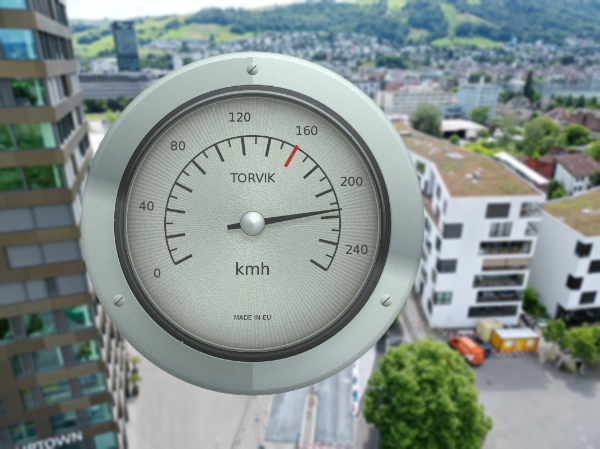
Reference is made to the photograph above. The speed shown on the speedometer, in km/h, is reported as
215 km/h
